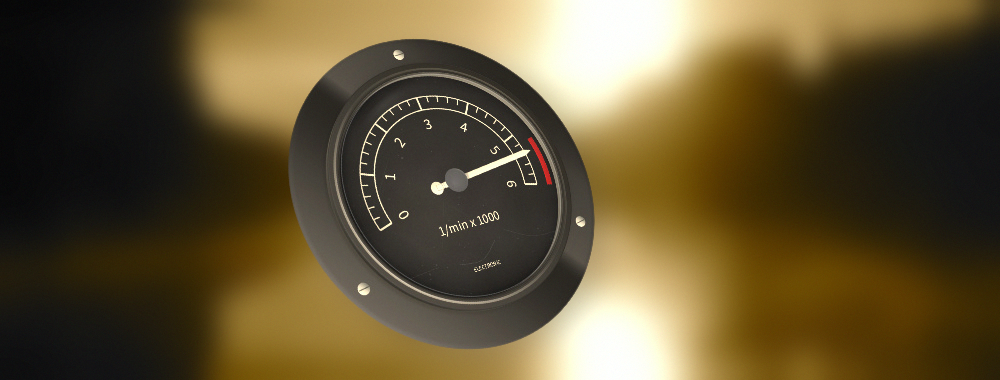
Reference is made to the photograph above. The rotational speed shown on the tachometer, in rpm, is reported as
5400 rpm
